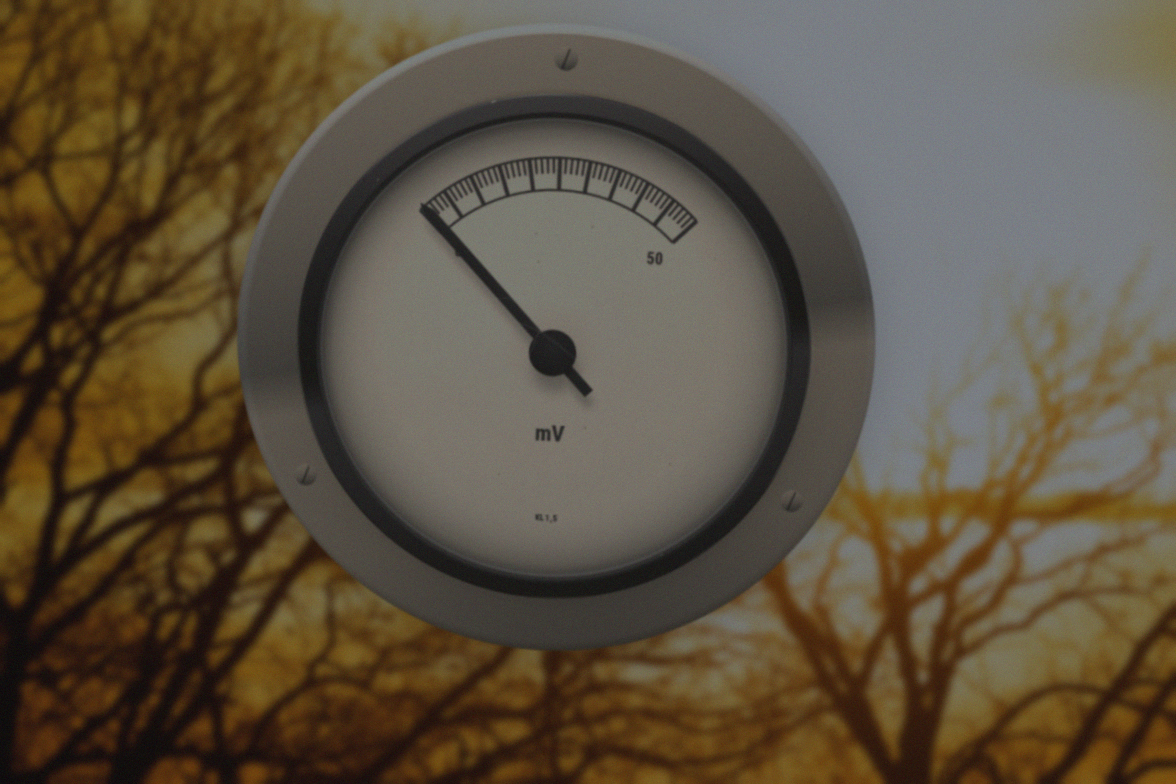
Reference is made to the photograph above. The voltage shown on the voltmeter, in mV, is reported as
1 mV
